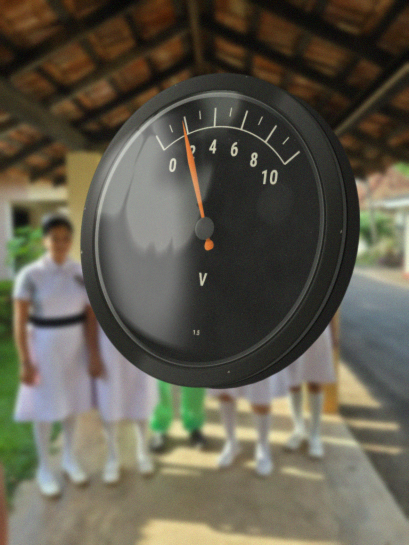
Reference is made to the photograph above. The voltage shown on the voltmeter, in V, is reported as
2 V
